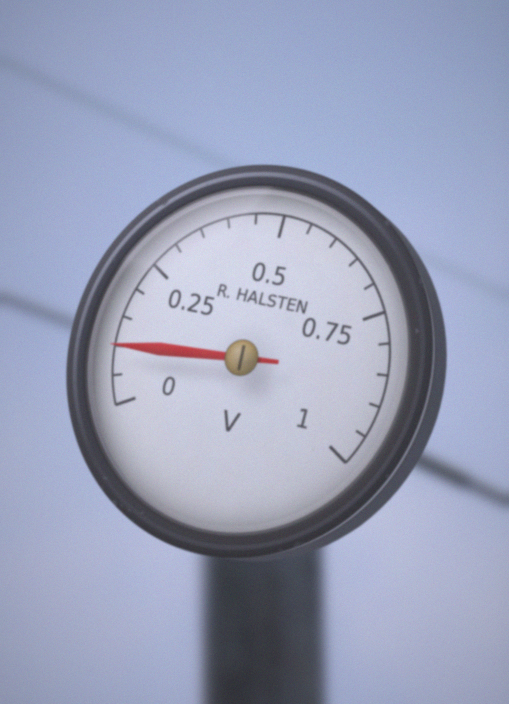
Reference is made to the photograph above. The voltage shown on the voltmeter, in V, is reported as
0.1 V
